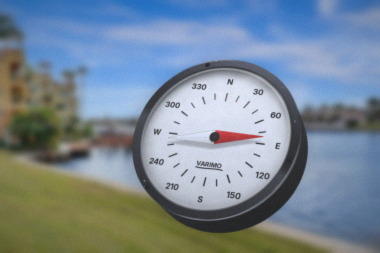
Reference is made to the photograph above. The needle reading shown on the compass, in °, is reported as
82.5 °
